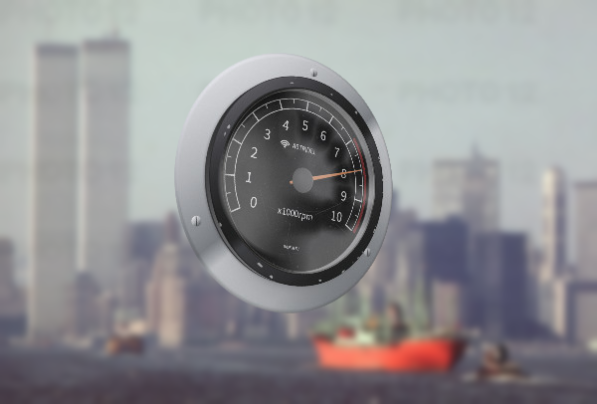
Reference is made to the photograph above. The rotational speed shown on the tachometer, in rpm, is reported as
8000 rpm
